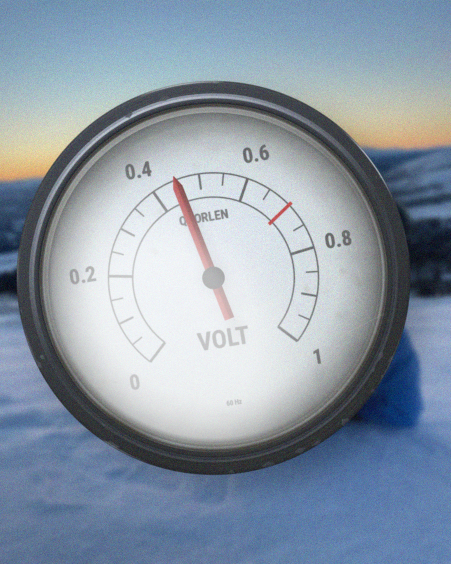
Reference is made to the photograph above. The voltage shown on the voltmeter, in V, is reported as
0.45 V
